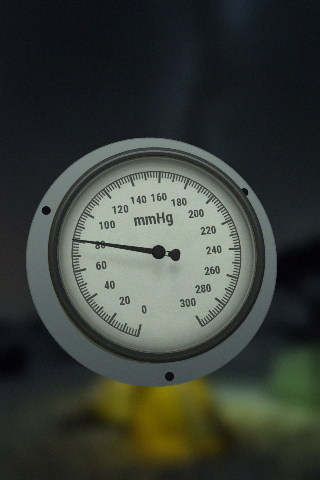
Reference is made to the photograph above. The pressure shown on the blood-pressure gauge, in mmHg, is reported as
80 mmHg
